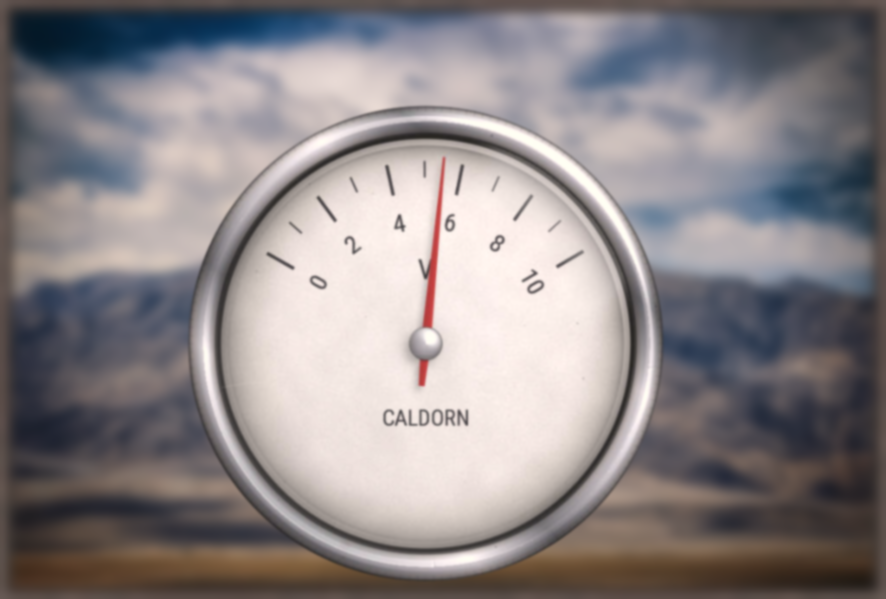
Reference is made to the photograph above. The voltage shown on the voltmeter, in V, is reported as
5.5 V
